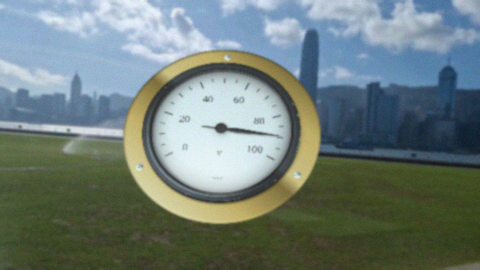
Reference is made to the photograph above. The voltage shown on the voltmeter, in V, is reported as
90 V
